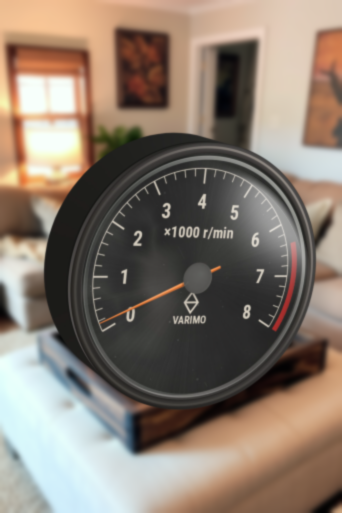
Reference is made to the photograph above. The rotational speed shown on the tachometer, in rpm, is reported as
200 rpm
